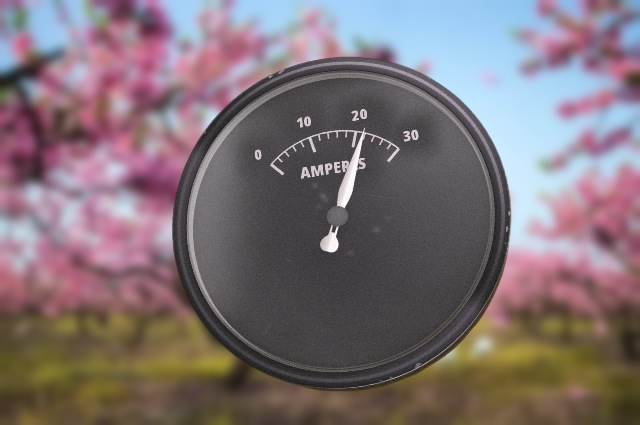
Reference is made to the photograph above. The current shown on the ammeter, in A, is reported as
22 A
